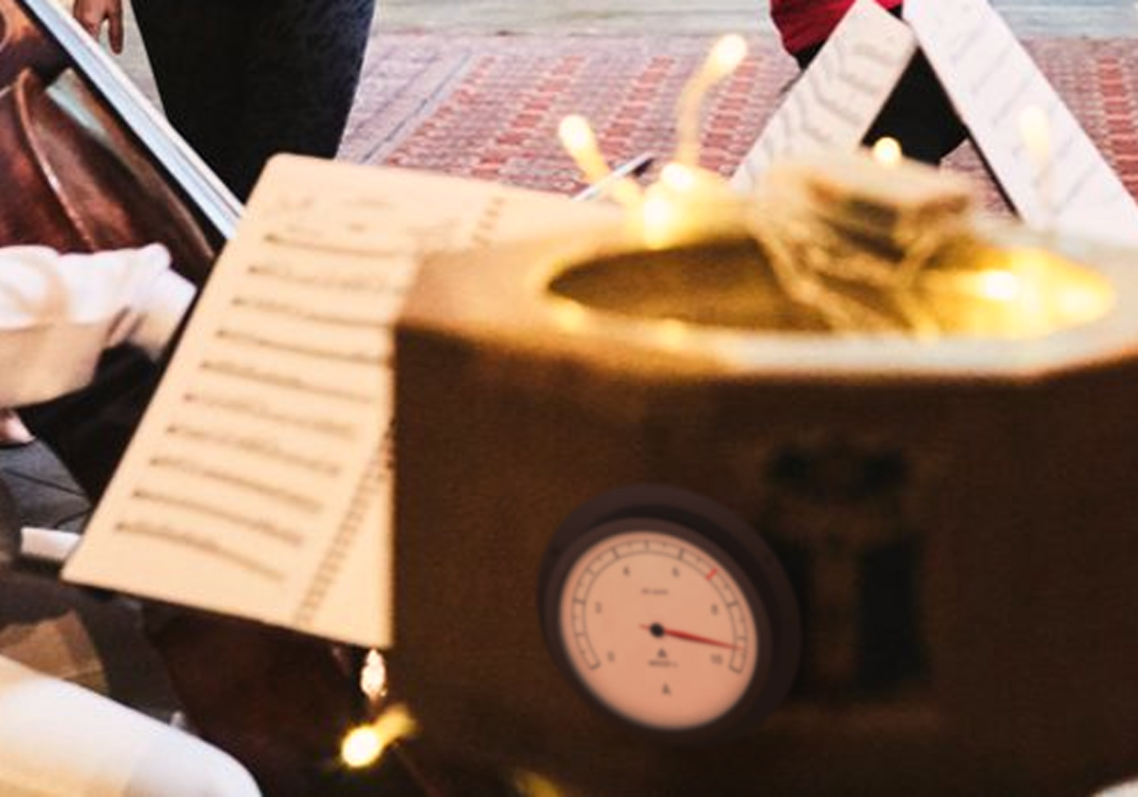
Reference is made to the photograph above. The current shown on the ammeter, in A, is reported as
9.25 A
